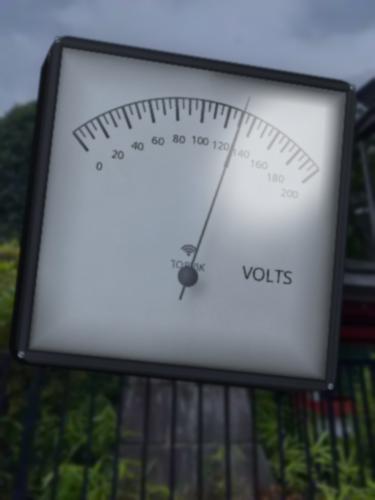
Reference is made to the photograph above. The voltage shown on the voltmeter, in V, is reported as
130 V
